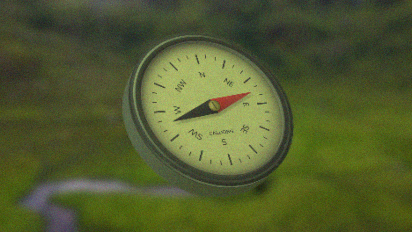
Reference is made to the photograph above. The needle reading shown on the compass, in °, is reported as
75 °
